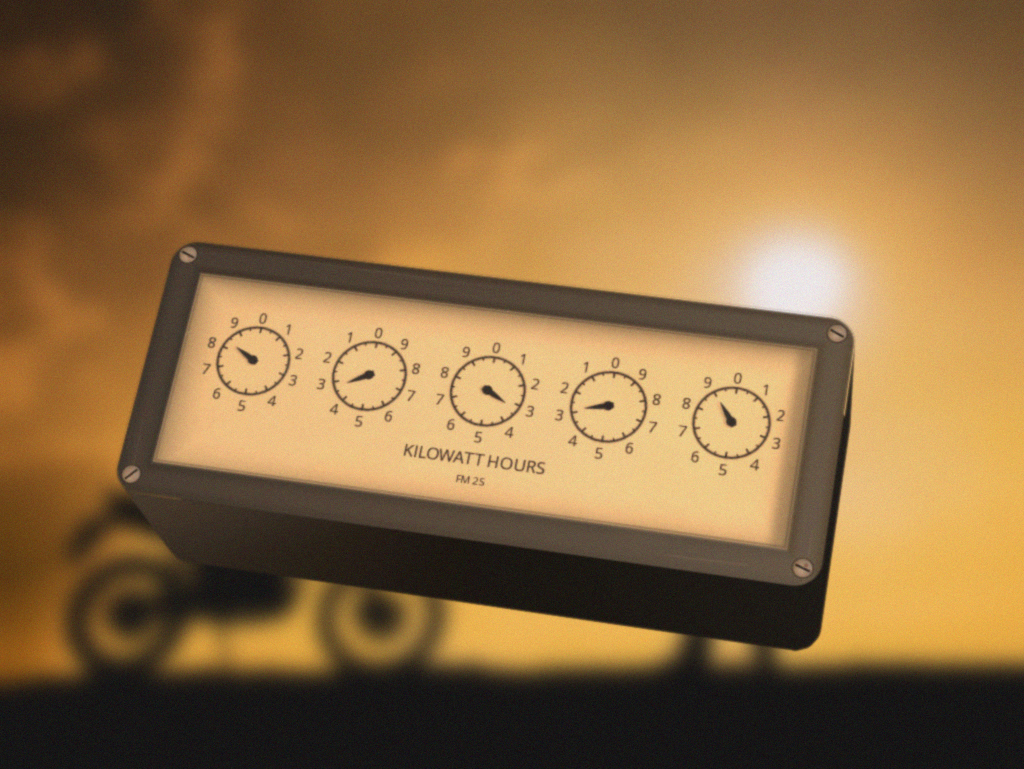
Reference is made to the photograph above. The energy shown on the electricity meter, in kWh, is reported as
83329 kWh
